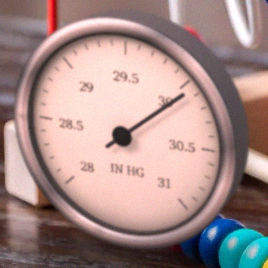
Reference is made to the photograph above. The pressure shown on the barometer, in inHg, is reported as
30.05 inHg
